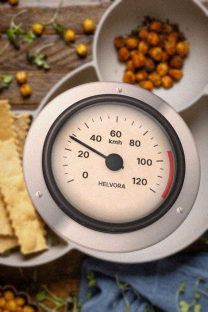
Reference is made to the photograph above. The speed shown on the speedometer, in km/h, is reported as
27.5 km/h
